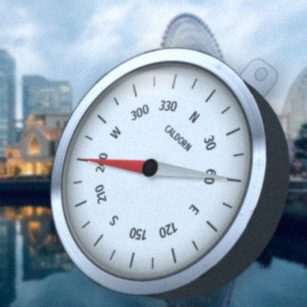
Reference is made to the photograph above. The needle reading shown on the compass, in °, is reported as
240 °
